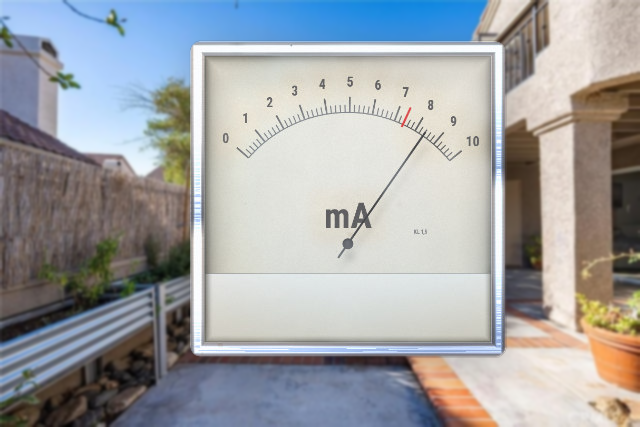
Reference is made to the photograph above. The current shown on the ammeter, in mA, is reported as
8.4 mA
